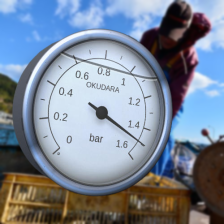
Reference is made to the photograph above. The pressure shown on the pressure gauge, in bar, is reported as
1.5 bar
